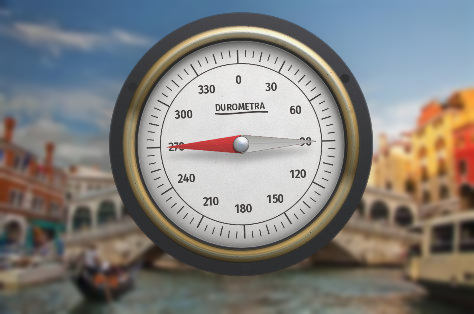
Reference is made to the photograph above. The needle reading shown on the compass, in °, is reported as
270 °
